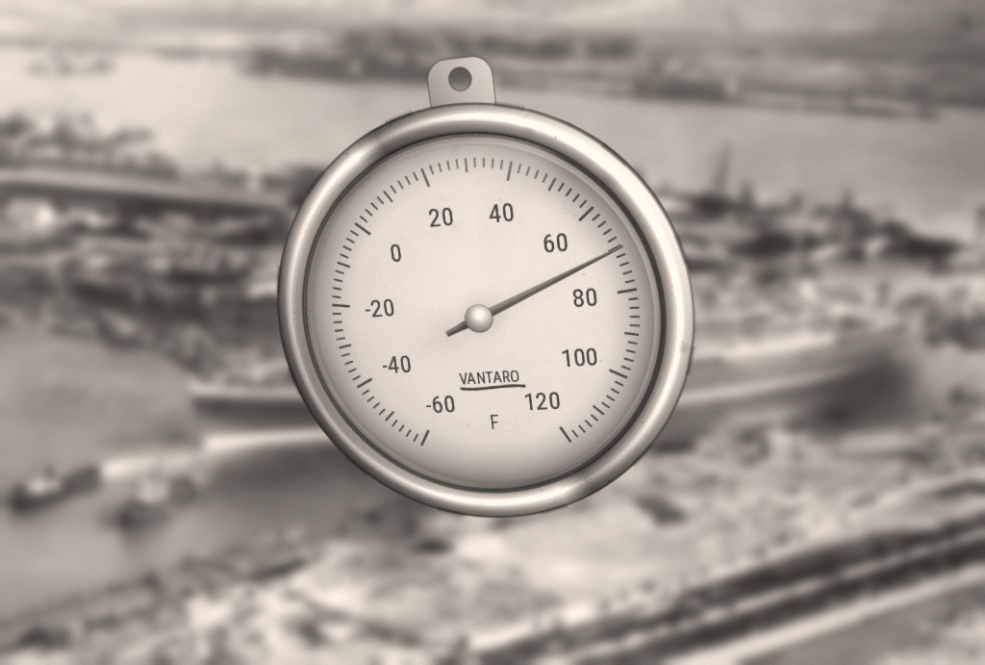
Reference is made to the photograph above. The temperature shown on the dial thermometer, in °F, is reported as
70 °F
